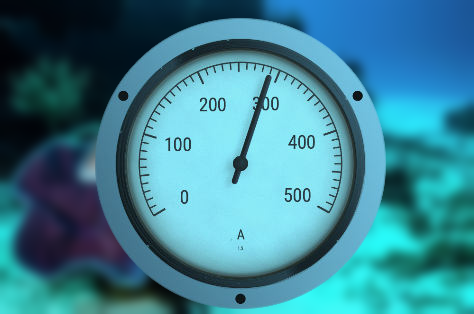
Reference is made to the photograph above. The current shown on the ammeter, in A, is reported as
290 A
